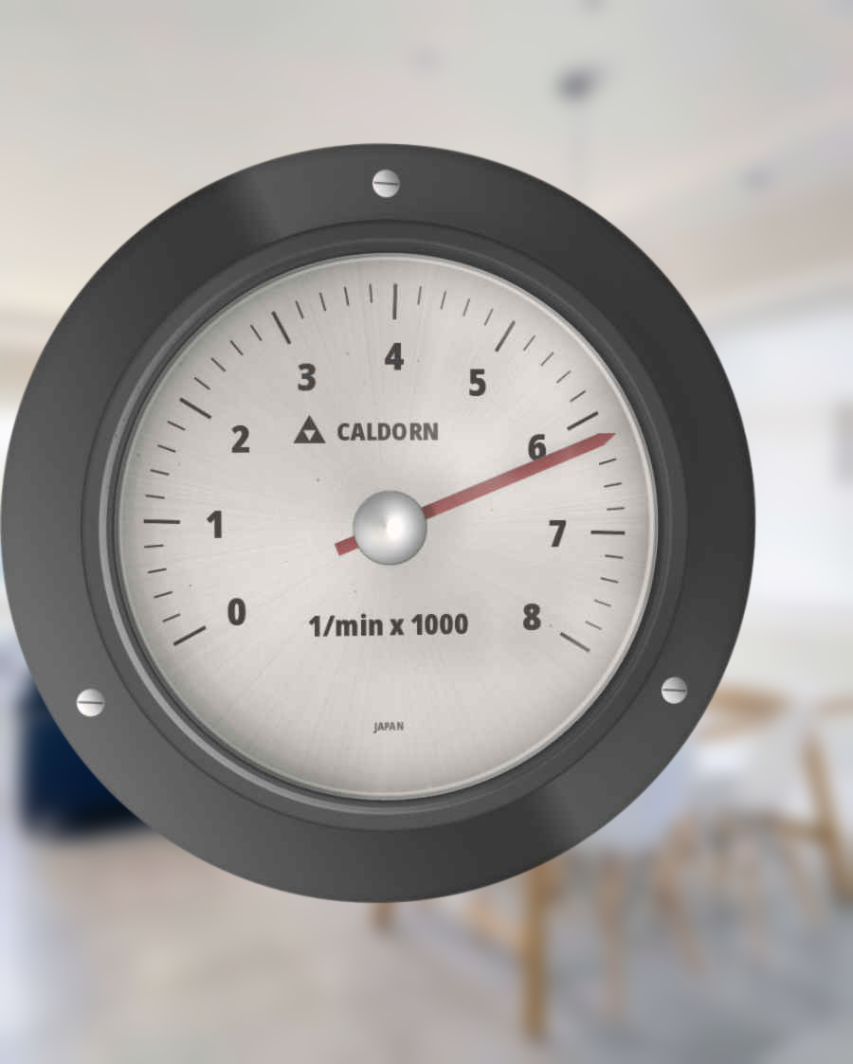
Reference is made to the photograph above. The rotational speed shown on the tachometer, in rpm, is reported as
6200 rpm
